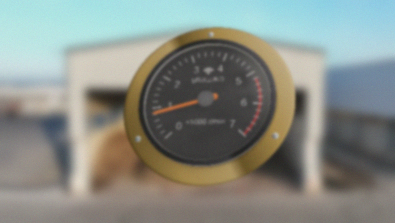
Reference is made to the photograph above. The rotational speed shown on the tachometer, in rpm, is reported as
800 rpm
